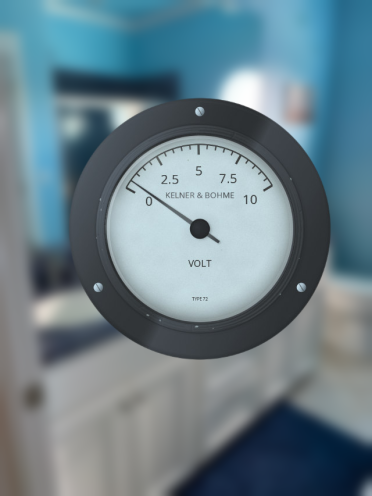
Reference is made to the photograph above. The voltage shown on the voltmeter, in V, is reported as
0.5 V
